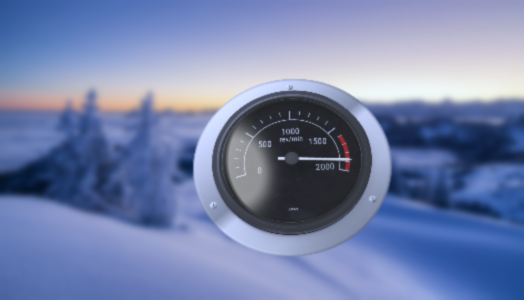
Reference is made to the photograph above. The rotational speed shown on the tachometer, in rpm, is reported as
1900 rpm
